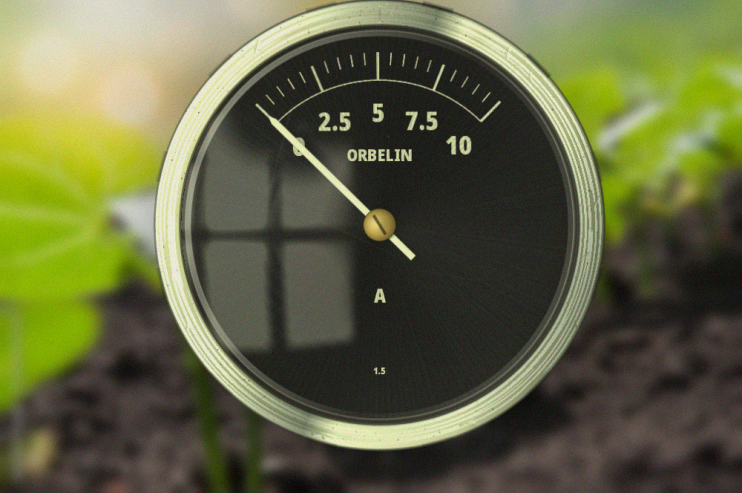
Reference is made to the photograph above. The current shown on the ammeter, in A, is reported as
0 A
